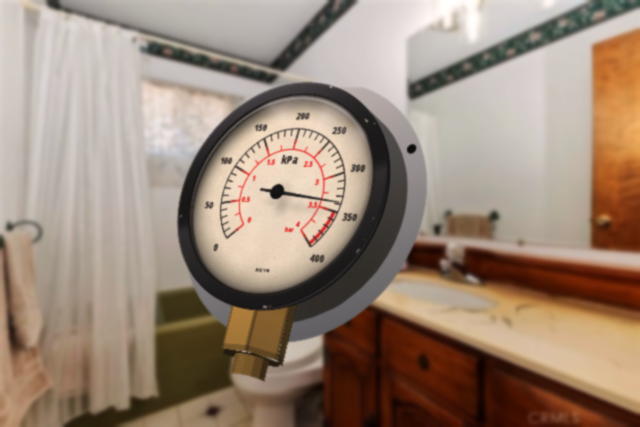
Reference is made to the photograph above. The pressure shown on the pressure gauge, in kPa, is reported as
340 kPa
